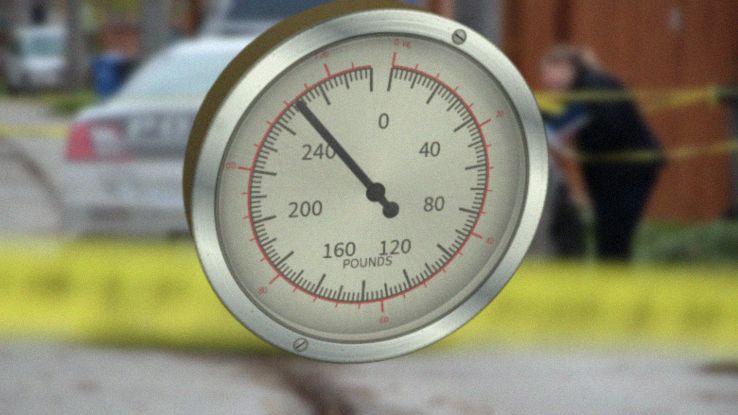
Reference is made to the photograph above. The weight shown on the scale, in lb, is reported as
250 lb
